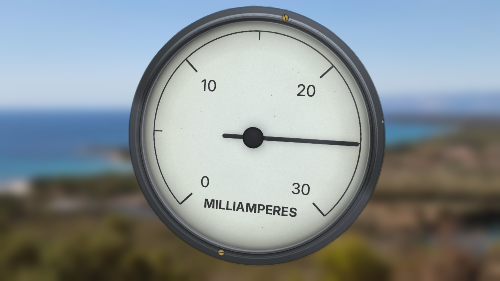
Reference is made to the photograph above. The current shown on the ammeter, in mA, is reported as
25 mA
